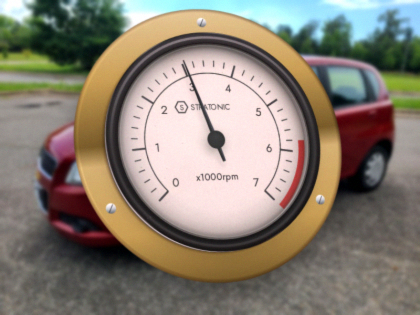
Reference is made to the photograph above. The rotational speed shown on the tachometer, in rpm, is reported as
3000 rpm
